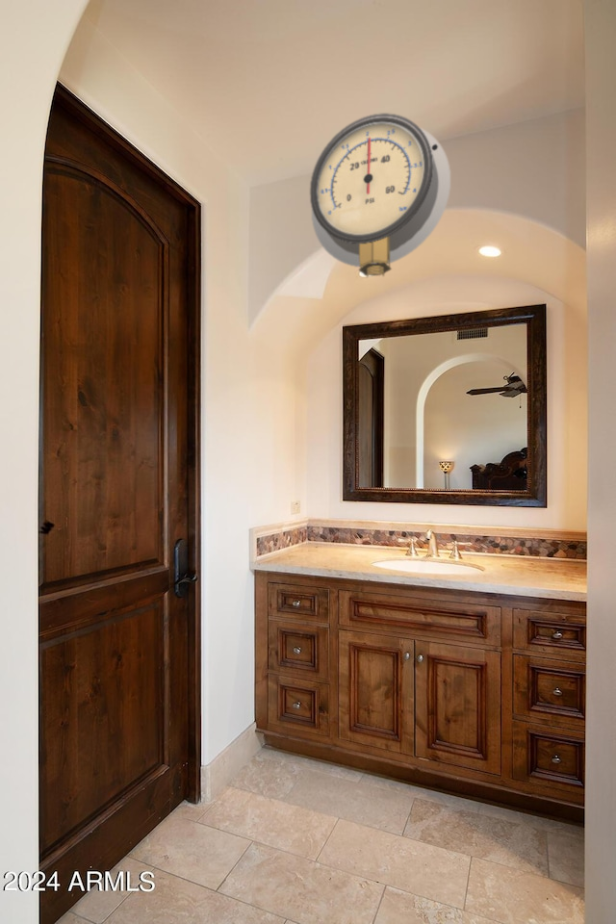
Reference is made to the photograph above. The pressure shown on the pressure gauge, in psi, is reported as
30 psi
